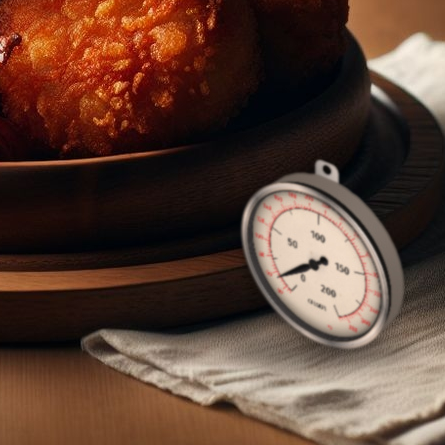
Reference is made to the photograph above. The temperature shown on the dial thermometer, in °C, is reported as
12.5 °C
